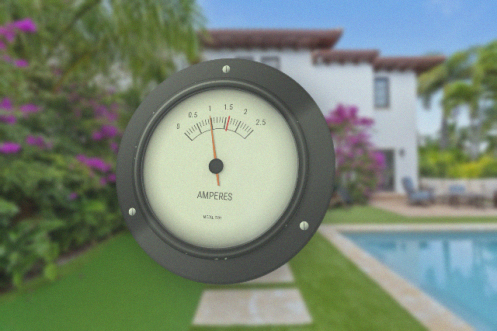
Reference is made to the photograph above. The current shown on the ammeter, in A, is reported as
1 A
